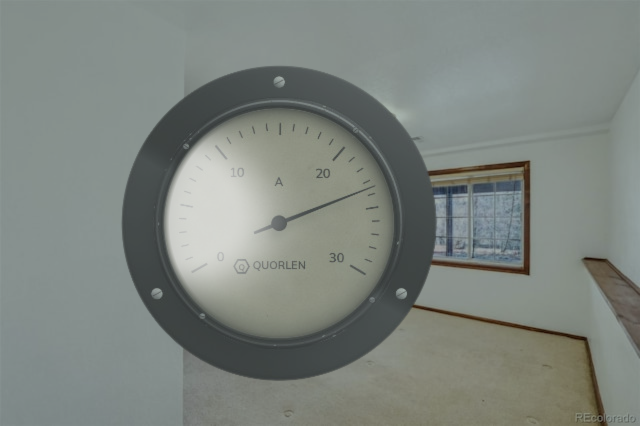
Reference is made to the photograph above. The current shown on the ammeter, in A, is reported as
23.5 A
